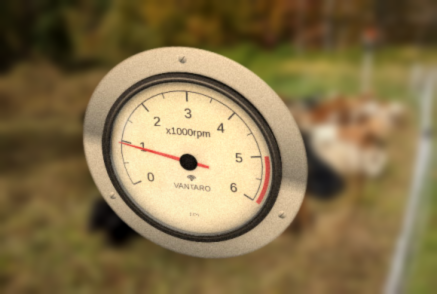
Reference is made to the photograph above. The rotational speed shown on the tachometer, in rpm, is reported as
1000 rpm
